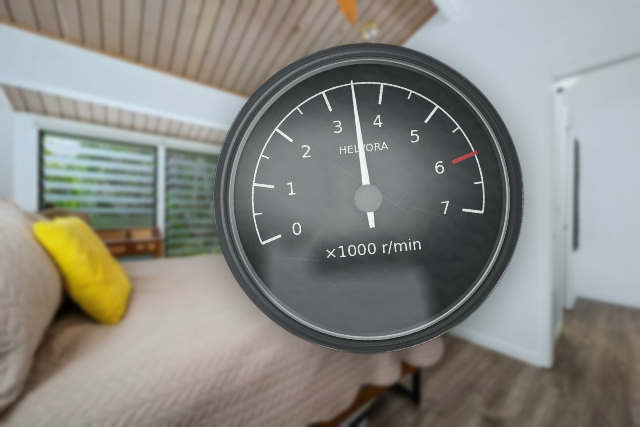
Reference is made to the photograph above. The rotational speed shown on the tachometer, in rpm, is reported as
3500 rpm
